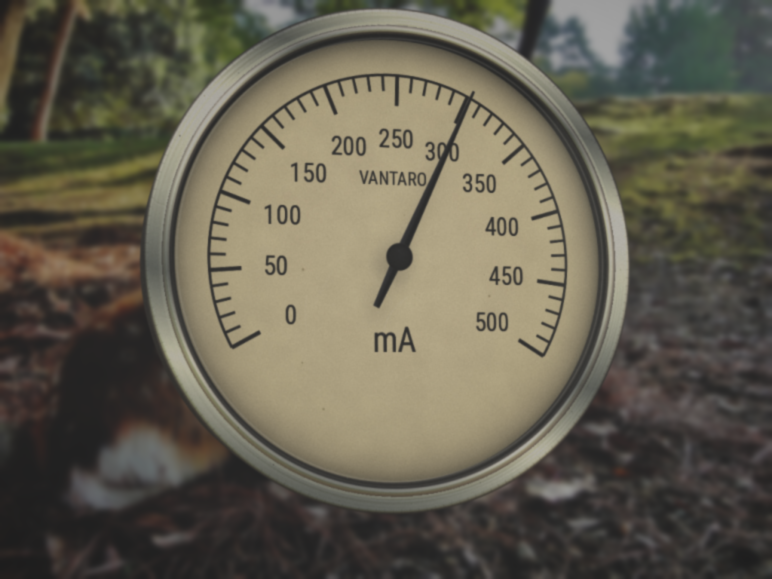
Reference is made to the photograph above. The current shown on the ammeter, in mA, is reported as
300 mA
